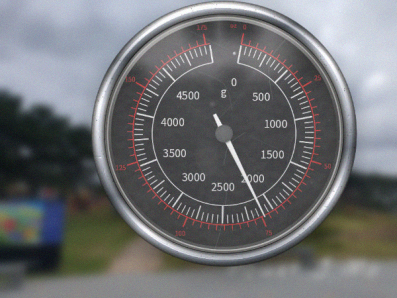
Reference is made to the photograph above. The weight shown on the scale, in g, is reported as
2100 g
